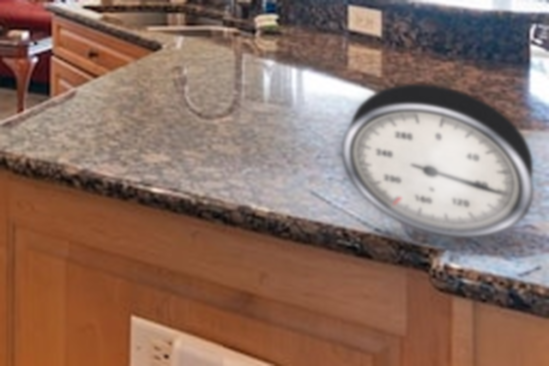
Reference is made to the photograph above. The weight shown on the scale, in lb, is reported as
80 lb
